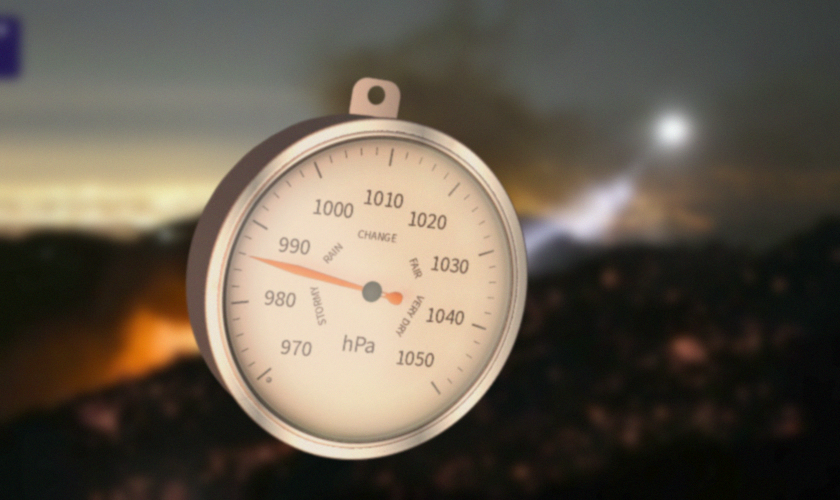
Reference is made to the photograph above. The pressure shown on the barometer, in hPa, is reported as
986 hPa
